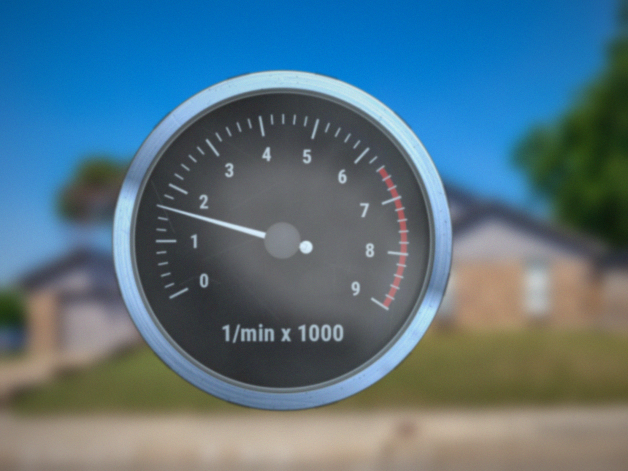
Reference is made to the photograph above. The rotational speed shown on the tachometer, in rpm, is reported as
1600 rpm
